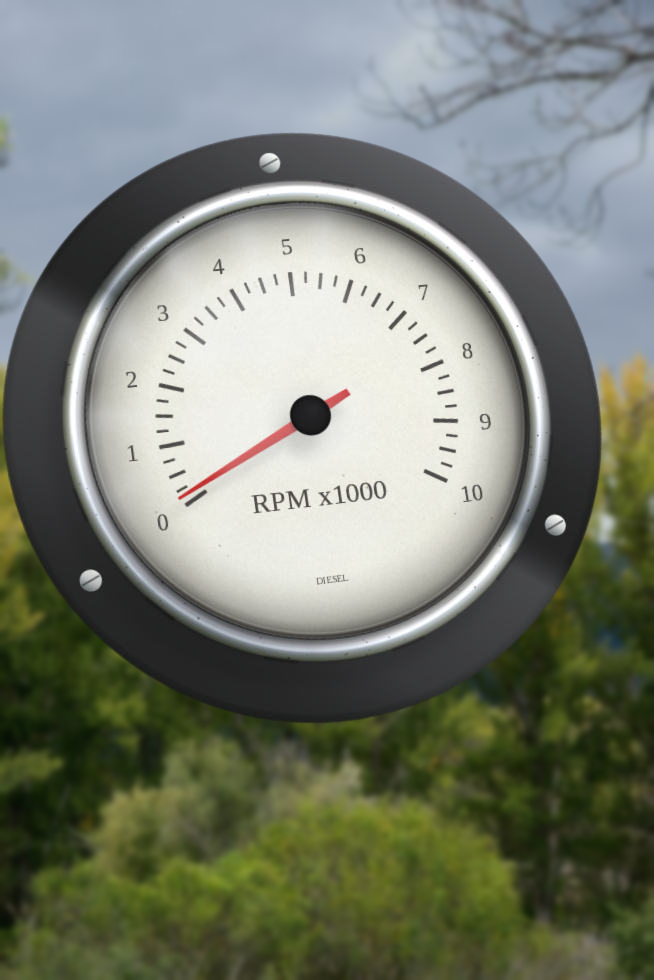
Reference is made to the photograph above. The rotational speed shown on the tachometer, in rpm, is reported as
125 rpm
